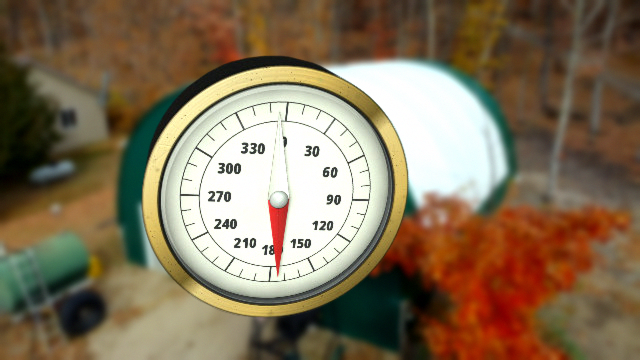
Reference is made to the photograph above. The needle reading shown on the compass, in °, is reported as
175 °
